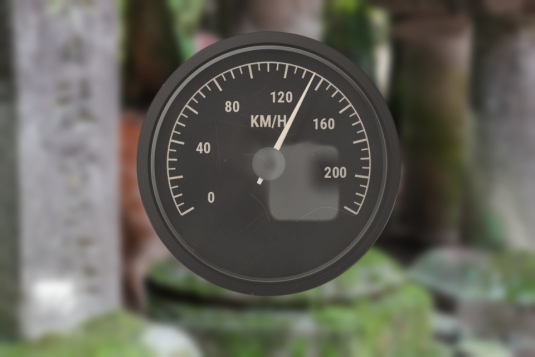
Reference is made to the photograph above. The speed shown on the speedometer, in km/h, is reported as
135 km/h
